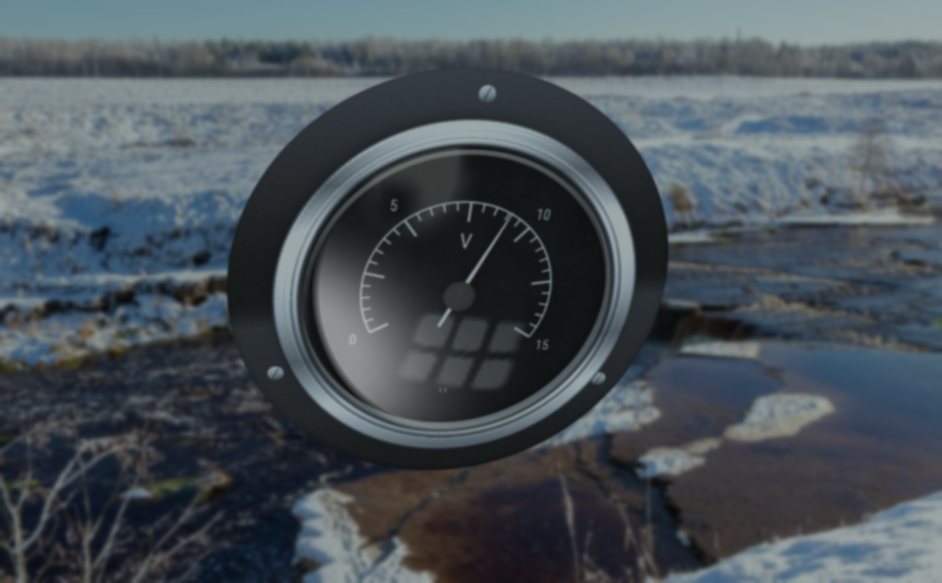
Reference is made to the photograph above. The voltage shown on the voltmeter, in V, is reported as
9 V
